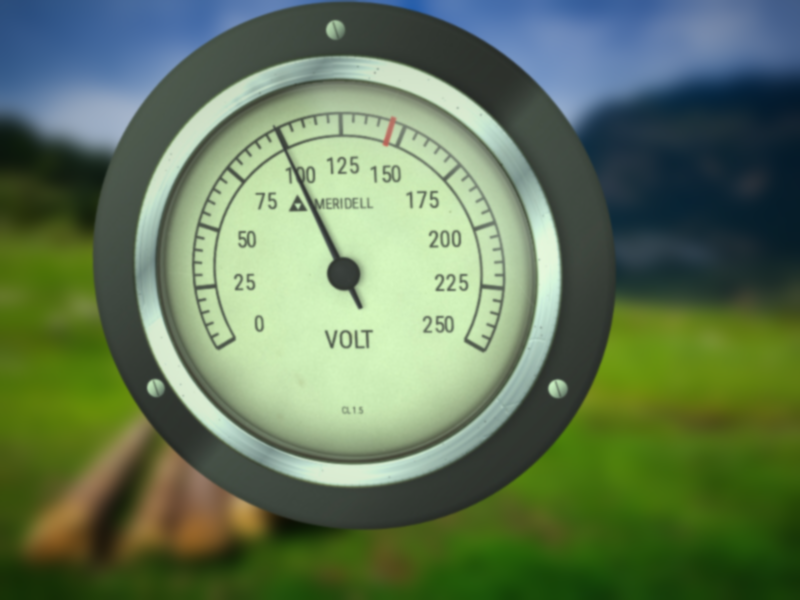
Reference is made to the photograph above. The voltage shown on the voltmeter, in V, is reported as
100 V
